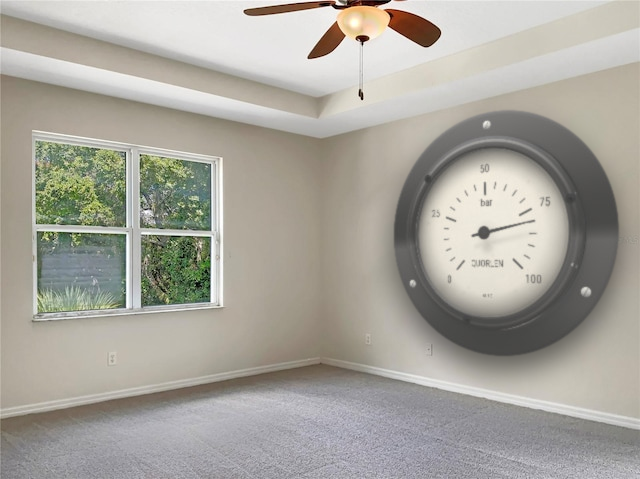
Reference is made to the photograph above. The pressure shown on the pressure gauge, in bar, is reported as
80 bar
